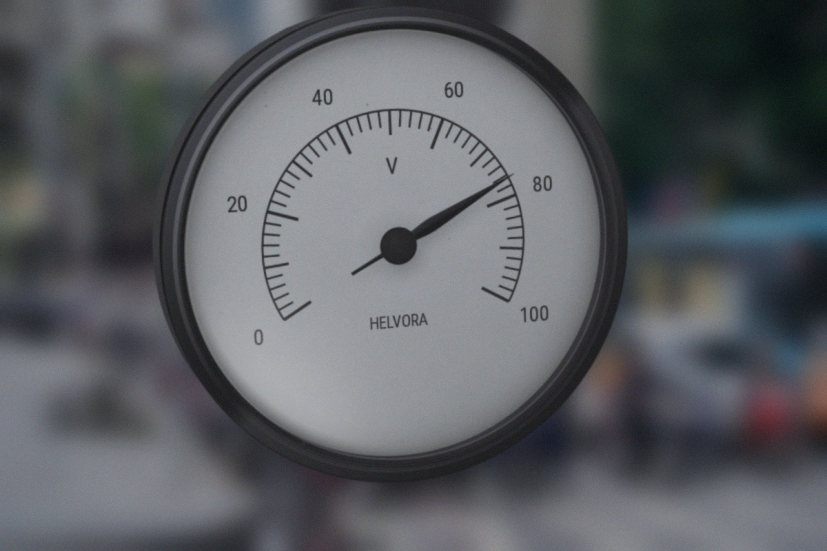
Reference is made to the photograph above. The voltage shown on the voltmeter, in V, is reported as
76 V
